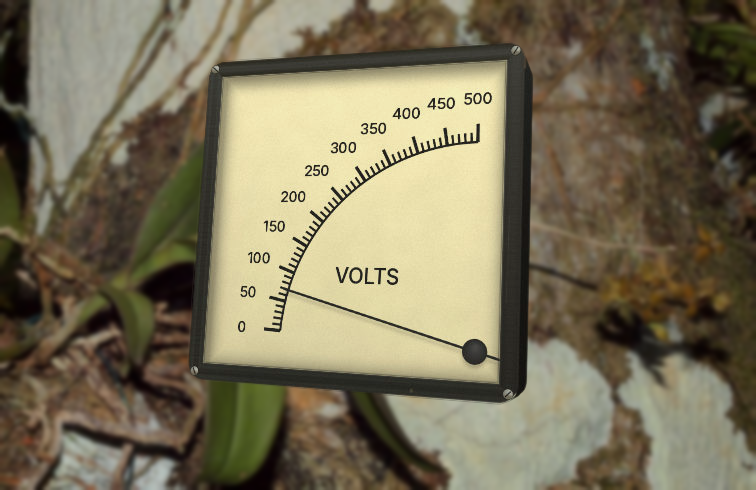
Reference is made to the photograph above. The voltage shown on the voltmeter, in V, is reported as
70 V
